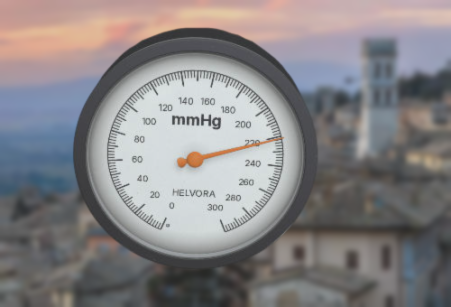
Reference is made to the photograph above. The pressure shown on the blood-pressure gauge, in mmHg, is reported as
220 mmHg
